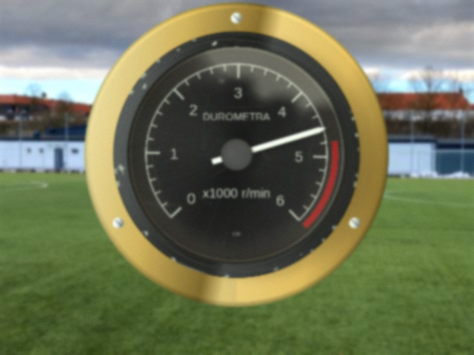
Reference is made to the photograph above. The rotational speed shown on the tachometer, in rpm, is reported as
4600 rpm
